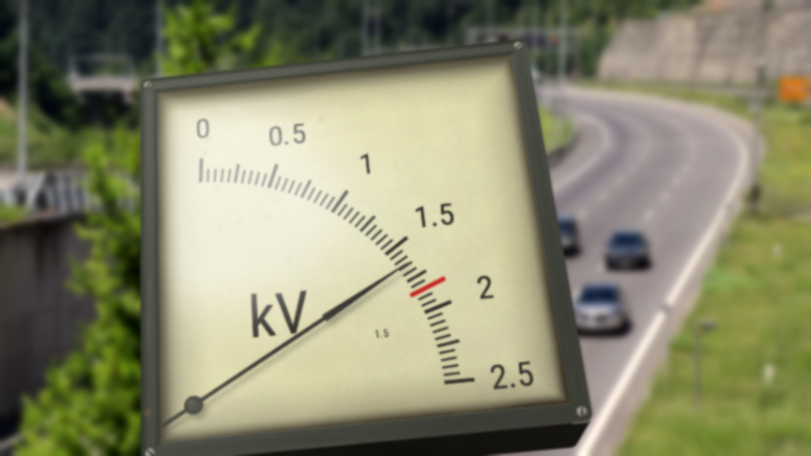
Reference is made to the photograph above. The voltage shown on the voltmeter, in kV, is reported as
1.65 kV
